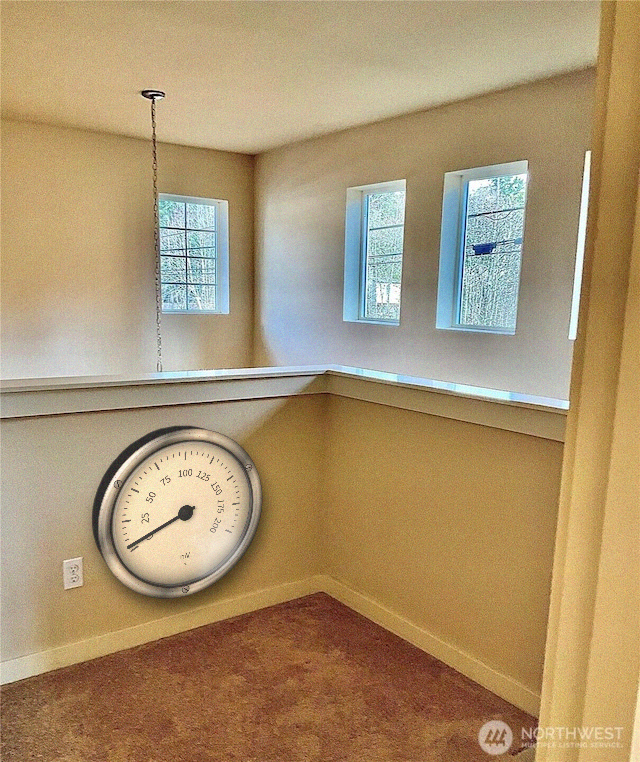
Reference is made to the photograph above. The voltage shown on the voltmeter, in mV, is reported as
5 mV
